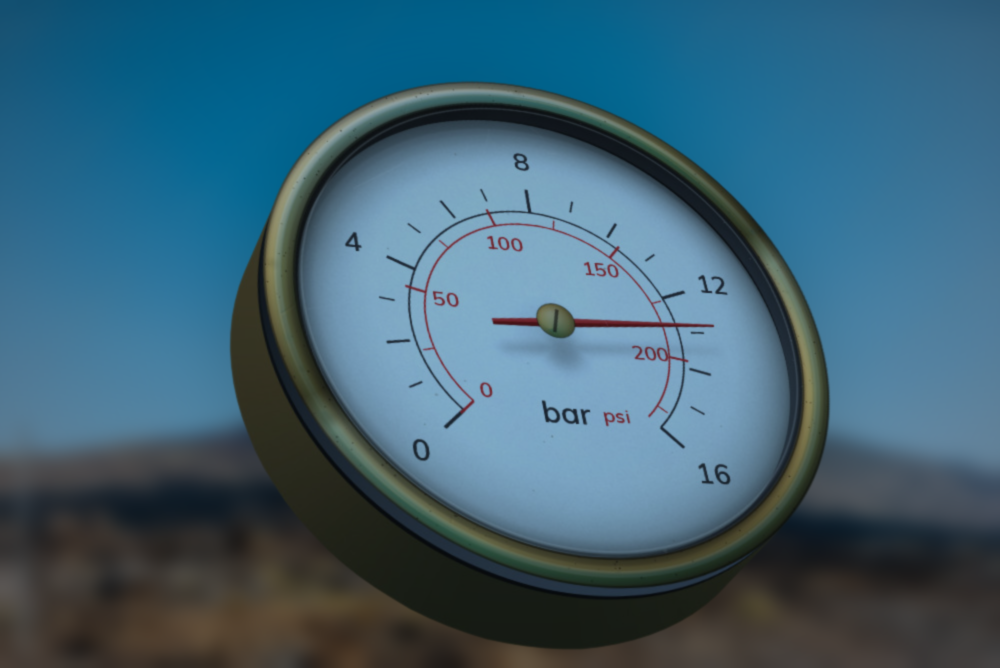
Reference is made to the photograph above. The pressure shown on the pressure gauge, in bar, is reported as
13 bar
